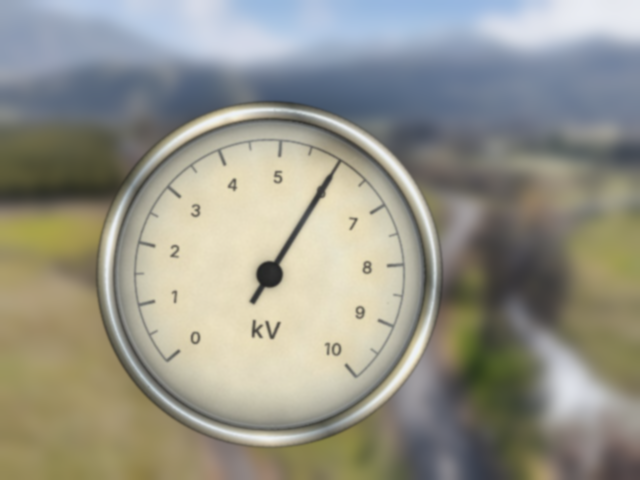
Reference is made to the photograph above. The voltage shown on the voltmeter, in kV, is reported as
6 kV
